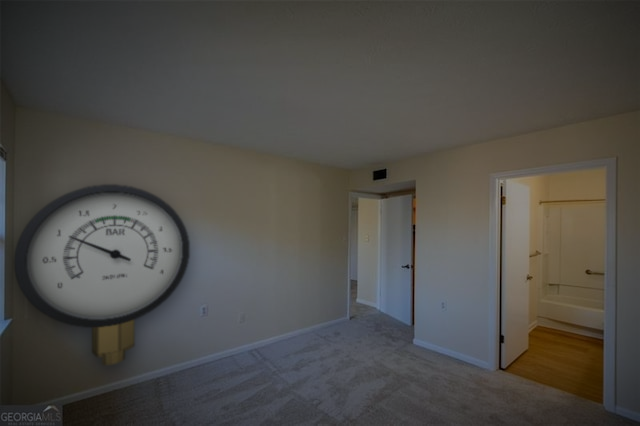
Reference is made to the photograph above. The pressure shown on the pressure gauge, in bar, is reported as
1 bar
